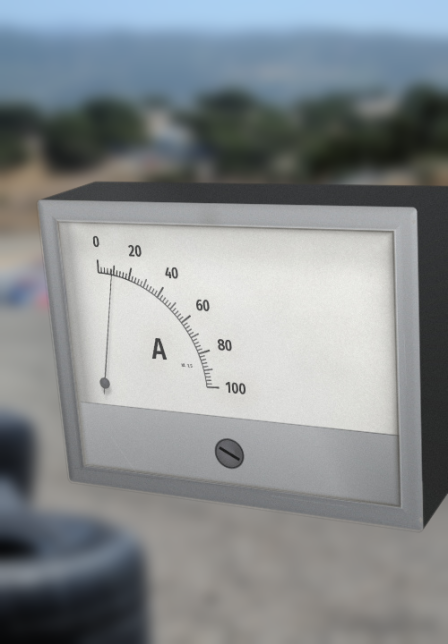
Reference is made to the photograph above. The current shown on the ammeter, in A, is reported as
10 A
